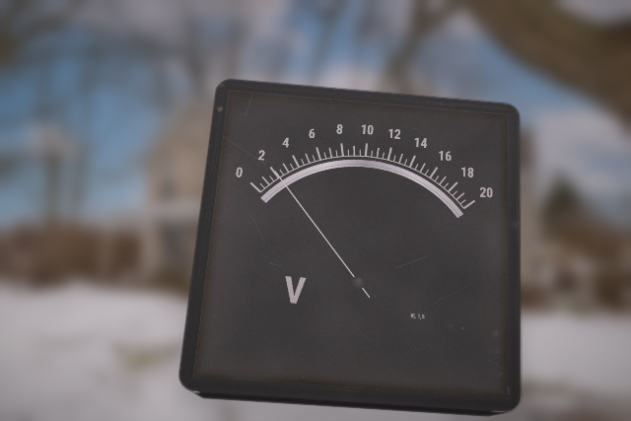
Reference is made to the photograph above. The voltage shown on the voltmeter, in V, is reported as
2 V
